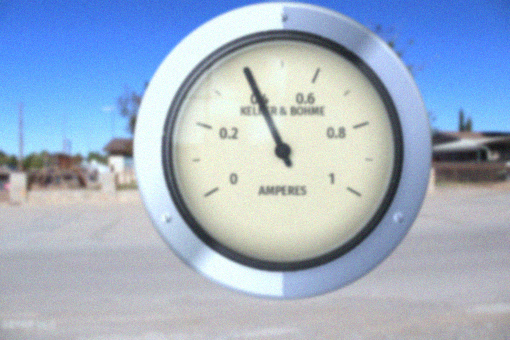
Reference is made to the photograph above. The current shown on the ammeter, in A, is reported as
0.4 A
